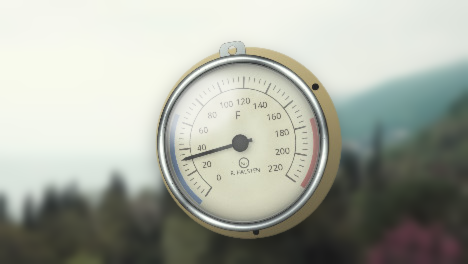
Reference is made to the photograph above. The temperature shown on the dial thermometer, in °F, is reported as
32 °F
